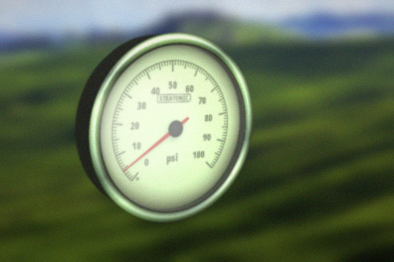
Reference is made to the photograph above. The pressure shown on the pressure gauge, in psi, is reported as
5 psi
